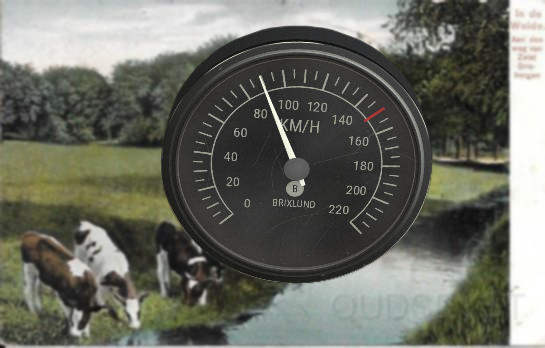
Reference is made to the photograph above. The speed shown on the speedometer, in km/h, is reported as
90 km/h
